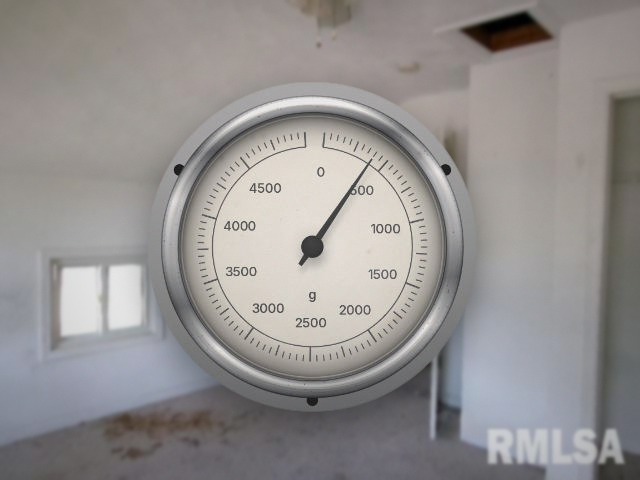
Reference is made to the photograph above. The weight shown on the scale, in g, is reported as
400 g
